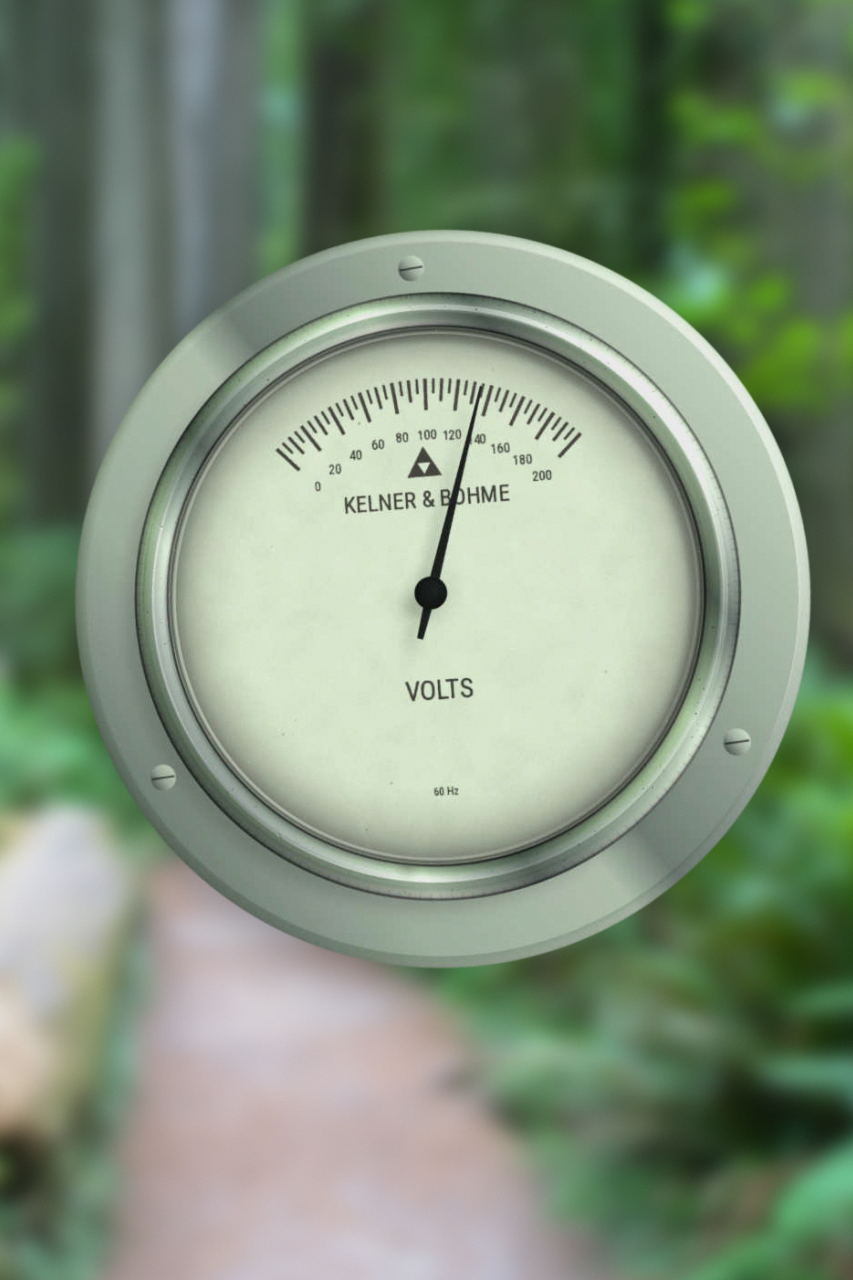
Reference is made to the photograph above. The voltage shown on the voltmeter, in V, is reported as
135 V
